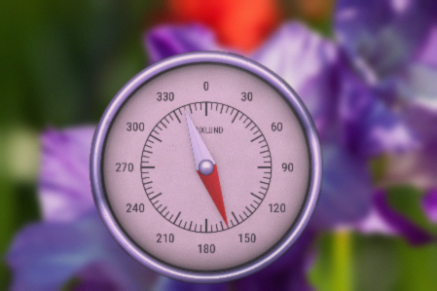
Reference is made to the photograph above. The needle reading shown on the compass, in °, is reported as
160 °
